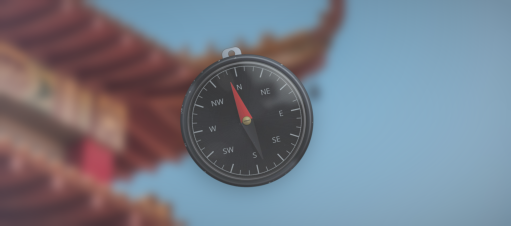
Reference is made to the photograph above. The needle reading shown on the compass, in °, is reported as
350 °
